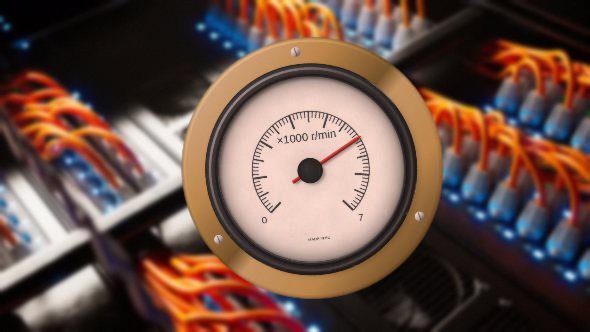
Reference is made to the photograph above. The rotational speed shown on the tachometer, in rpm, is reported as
5000 rpm
